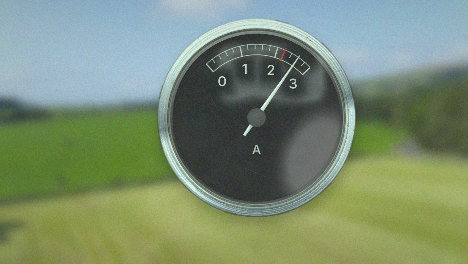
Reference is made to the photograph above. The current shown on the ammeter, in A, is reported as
2.6 A
